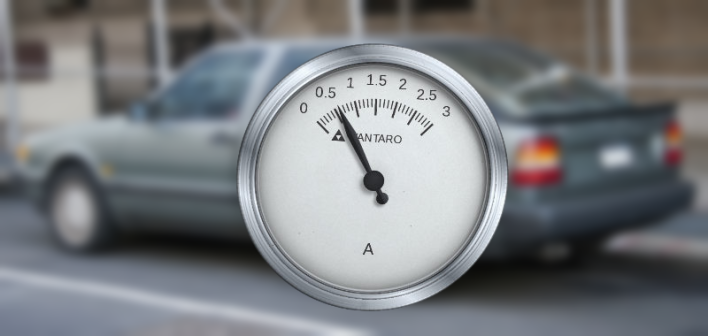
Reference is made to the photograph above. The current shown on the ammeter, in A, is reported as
0.6 A
